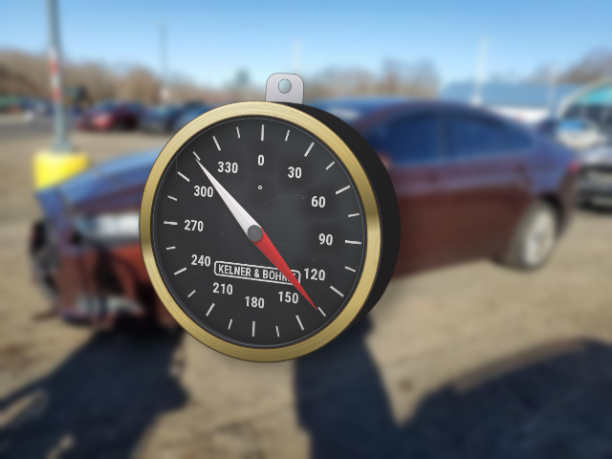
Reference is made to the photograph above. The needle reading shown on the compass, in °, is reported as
135 °
